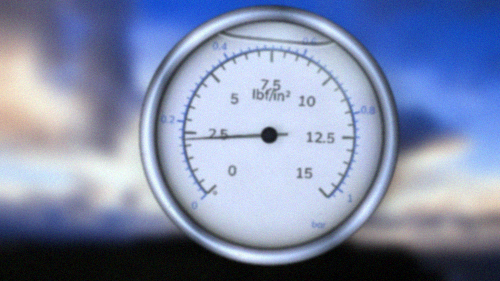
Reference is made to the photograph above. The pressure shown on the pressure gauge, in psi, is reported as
2.25 psi
